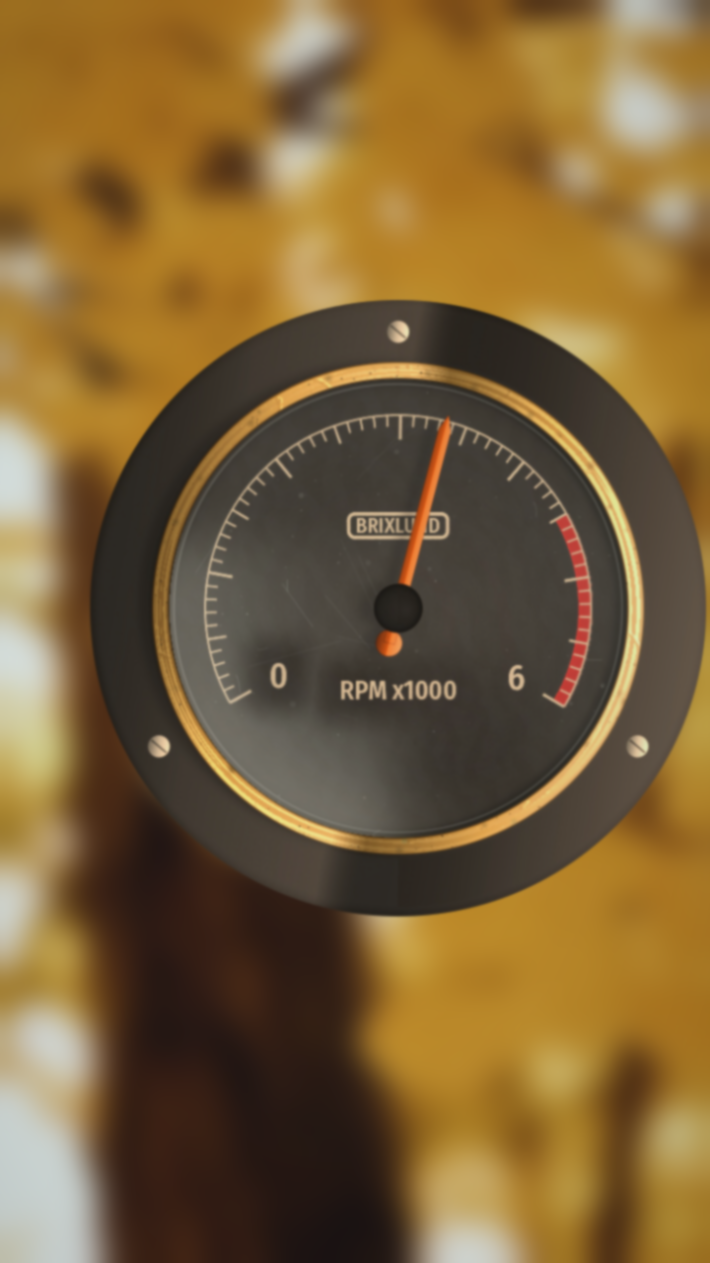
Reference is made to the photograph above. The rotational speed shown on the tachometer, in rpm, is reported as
3350 rpm
